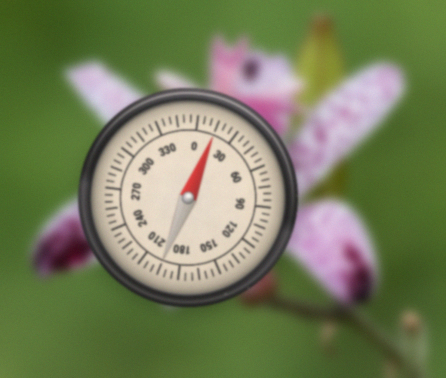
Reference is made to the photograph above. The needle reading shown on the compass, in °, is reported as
15 °
